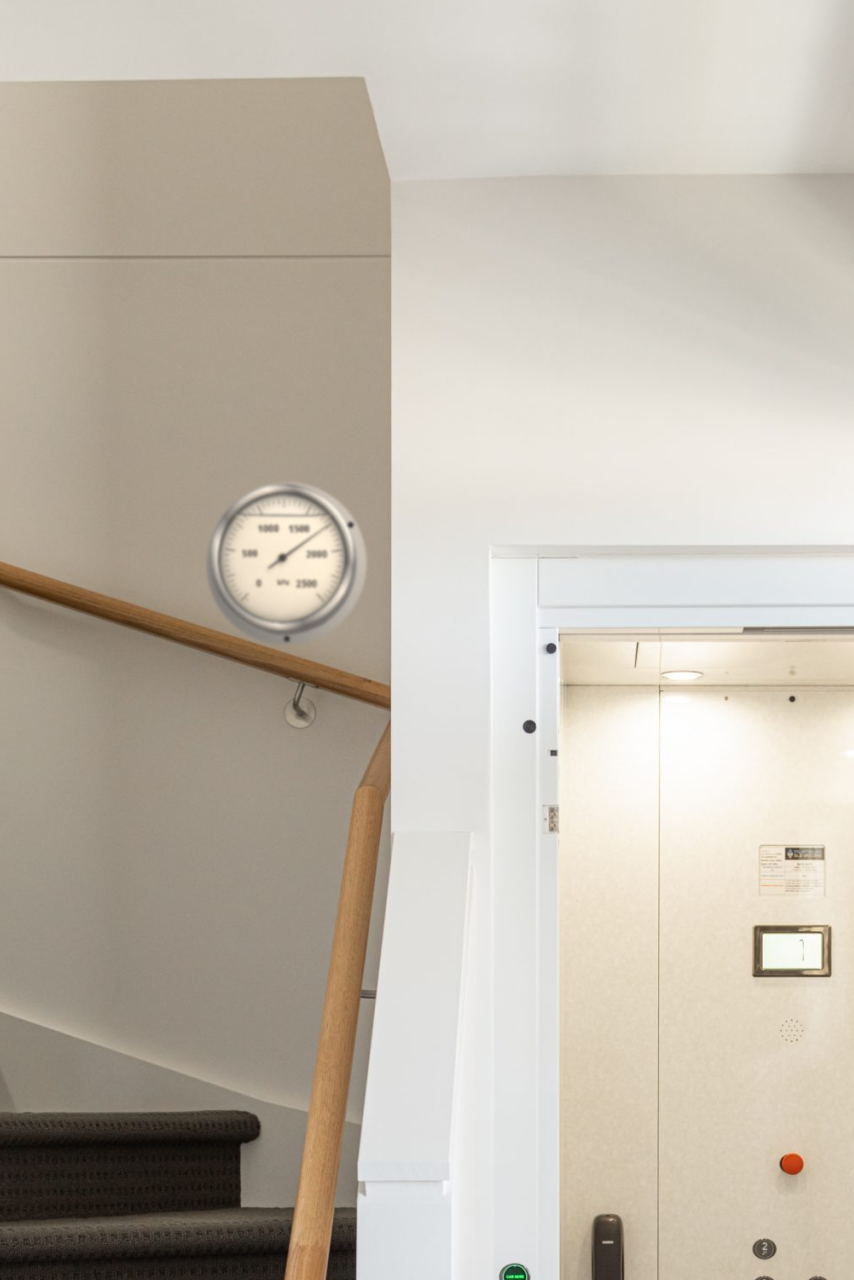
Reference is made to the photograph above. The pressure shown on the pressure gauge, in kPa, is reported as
1750 kPa
